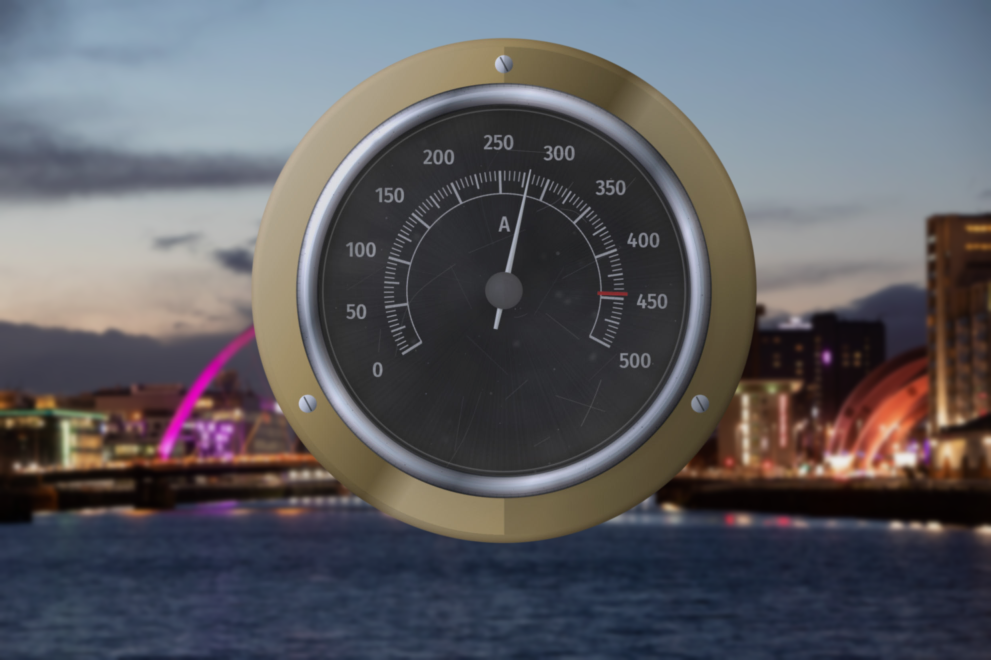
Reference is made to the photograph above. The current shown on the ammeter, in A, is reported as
280 A
